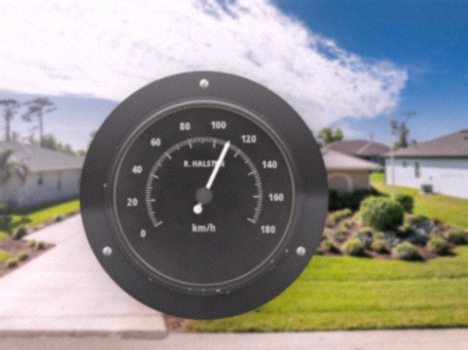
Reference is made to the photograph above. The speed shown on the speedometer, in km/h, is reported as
110 km/h
